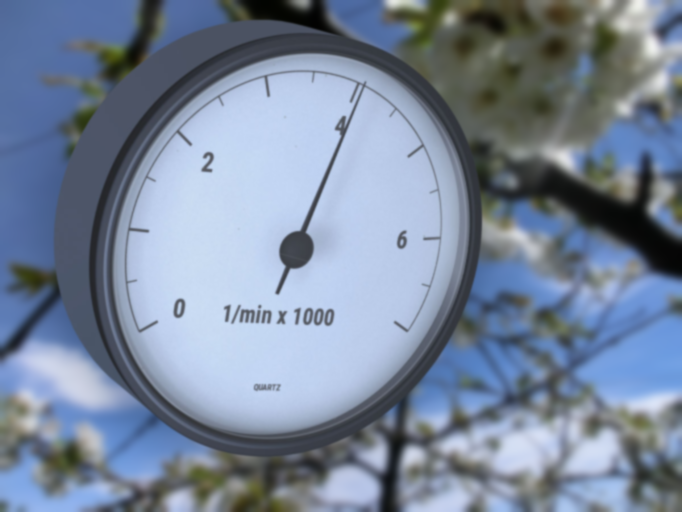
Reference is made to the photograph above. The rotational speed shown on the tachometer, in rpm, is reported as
4000 rpm
